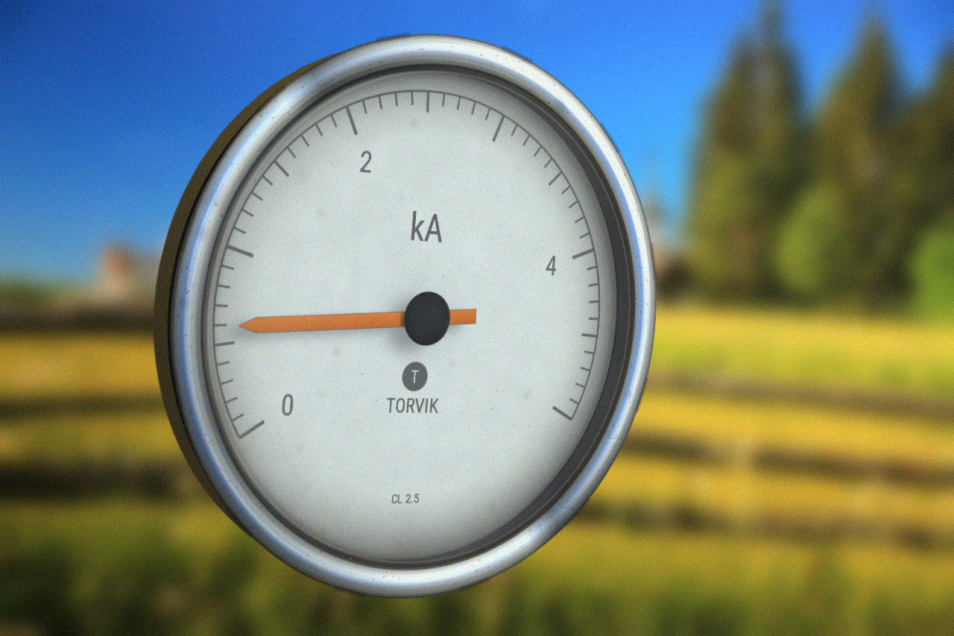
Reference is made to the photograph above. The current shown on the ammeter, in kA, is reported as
0.6 kA
